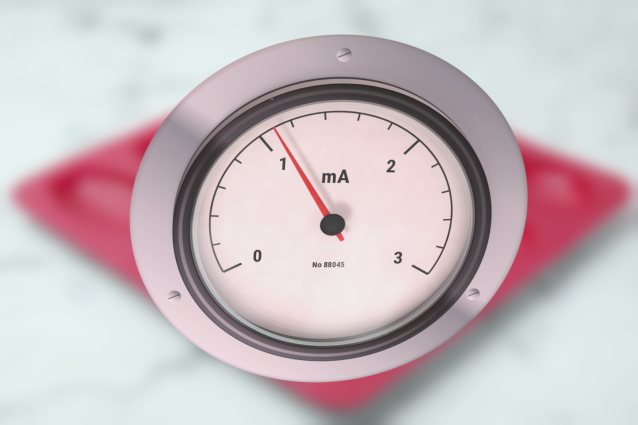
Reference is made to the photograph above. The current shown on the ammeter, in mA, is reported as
1.1 mA
